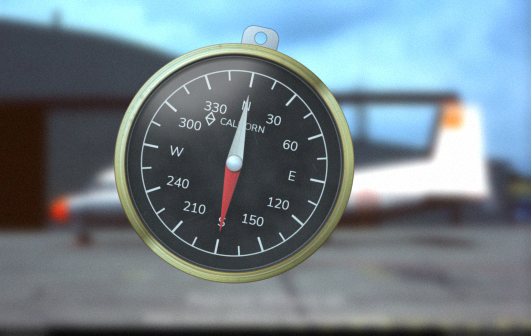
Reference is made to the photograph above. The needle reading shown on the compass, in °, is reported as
180 °
